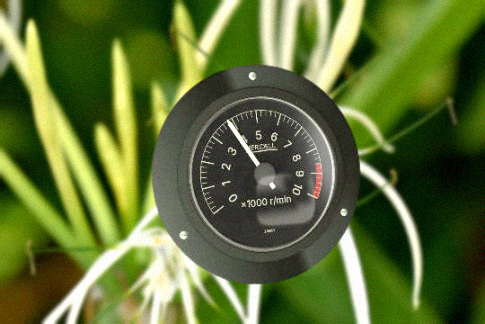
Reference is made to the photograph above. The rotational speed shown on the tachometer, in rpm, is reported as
3800 rpm
